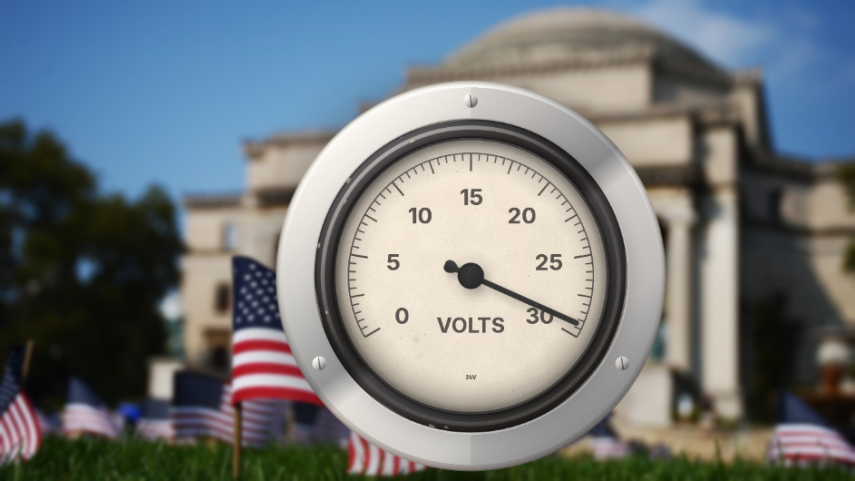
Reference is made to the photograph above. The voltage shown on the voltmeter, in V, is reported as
29.25 V
